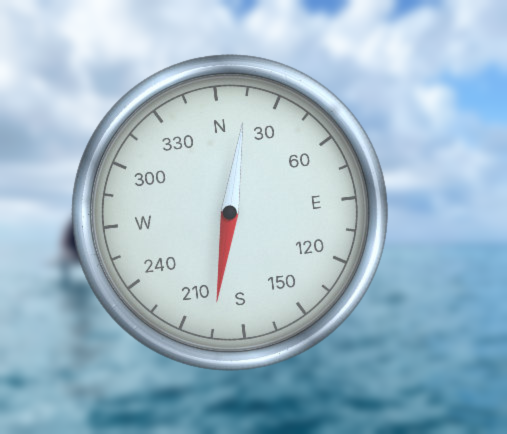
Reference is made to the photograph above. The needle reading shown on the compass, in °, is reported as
195 °
